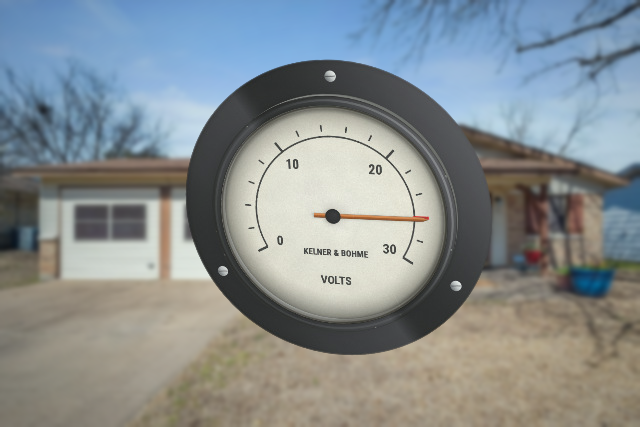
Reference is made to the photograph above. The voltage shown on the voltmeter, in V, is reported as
26 V
